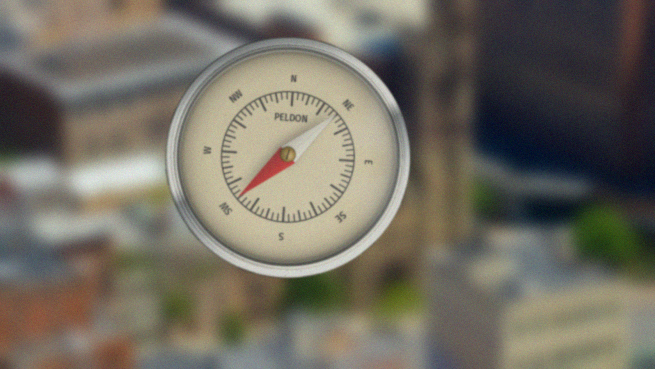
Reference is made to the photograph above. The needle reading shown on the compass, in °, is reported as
225 °
